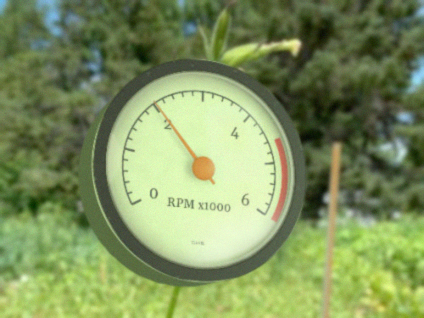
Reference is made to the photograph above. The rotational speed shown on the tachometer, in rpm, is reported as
2000 rpm
